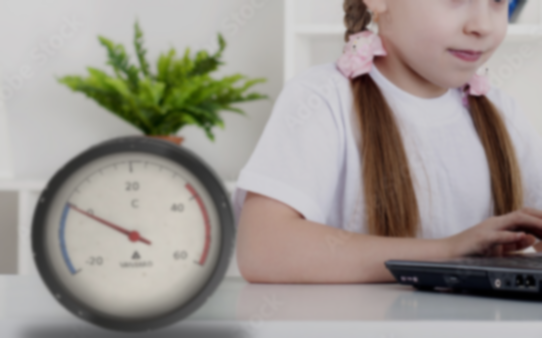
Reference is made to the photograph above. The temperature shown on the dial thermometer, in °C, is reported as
0 °C
